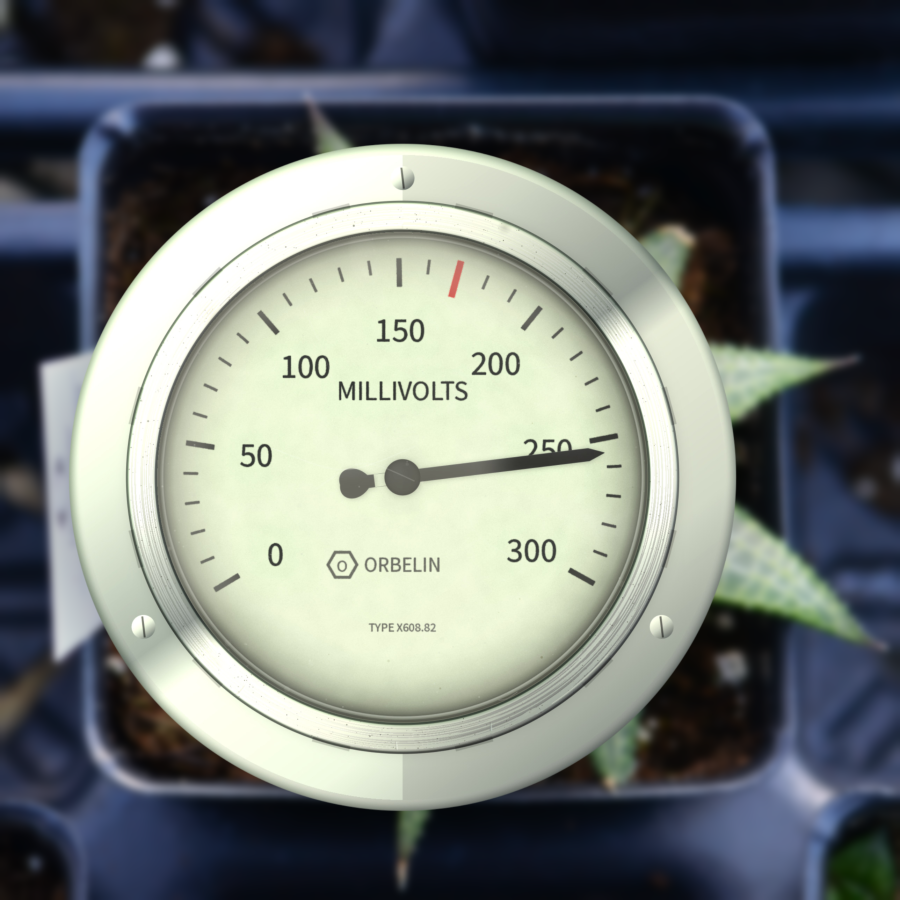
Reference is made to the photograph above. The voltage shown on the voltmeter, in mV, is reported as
255 mV
